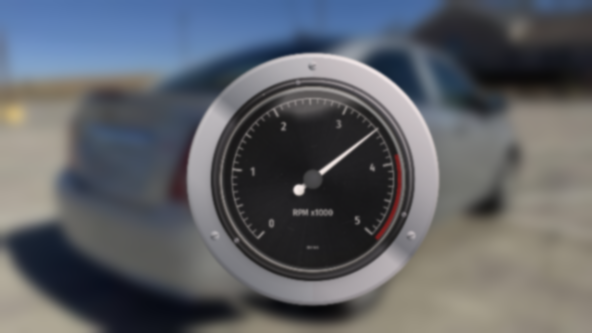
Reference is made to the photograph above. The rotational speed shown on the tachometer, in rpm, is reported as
3500 rpm
